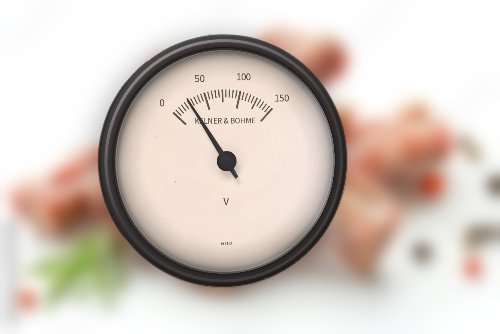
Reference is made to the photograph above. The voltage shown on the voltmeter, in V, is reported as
25 V
